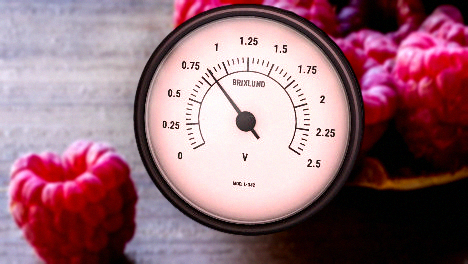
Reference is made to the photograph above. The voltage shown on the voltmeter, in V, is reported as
0.85 V
